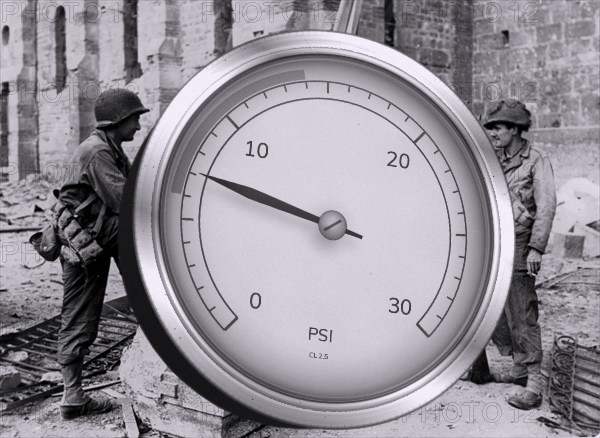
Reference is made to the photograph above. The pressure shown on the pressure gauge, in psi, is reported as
7 psi
